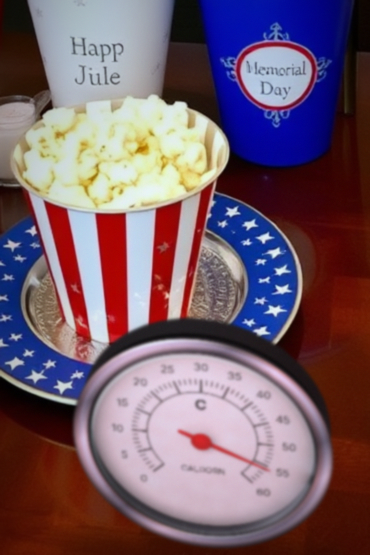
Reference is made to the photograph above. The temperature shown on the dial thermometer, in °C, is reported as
55 °C
